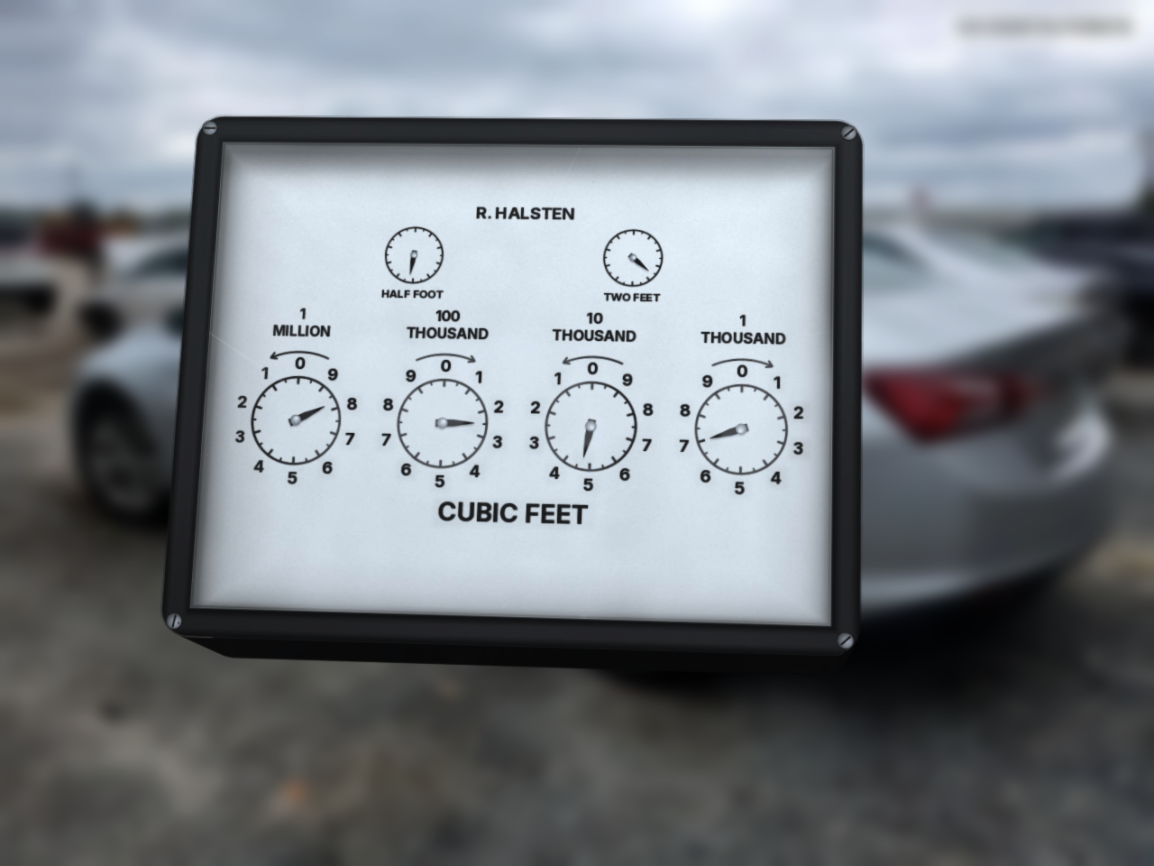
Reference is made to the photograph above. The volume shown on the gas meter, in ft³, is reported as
824700 ft³
